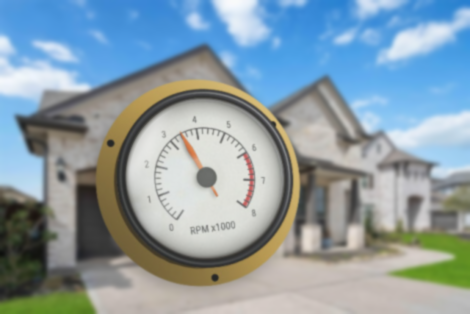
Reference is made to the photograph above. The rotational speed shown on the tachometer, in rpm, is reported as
3400 rpm
